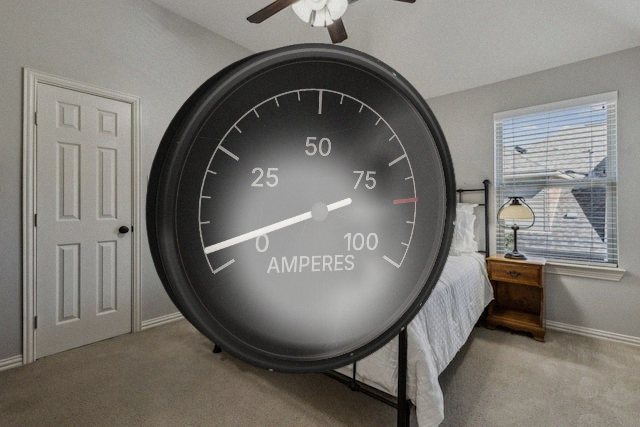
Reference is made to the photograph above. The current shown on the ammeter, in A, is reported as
5 A
